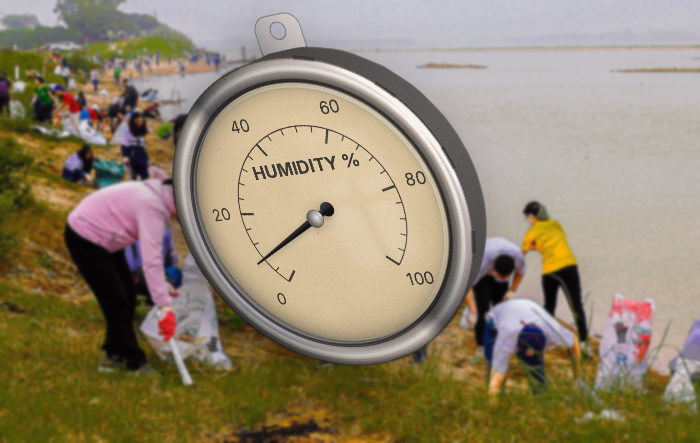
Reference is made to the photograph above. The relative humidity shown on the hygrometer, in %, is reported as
8 %
